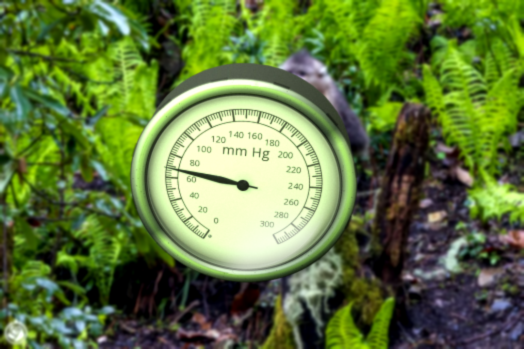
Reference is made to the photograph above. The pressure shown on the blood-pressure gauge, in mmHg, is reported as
70 mmHg
